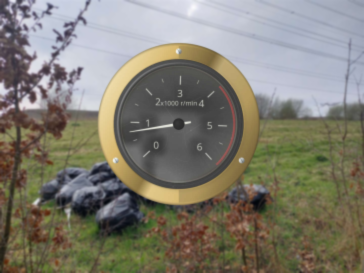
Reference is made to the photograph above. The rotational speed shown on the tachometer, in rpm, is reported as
750 rpm
